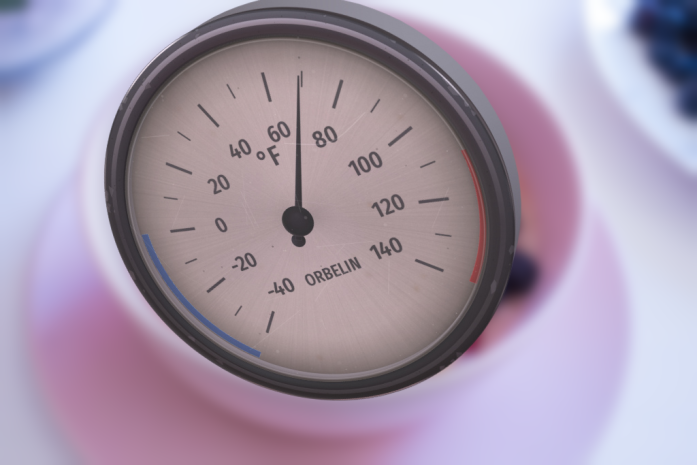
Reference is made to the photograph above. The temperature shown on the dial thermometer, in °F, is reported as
70 °F
